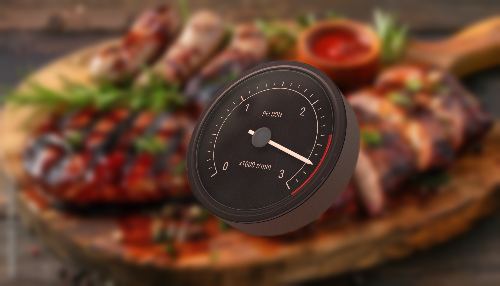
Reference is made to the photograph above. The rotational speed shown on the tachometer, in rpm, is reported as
2700 rpm
